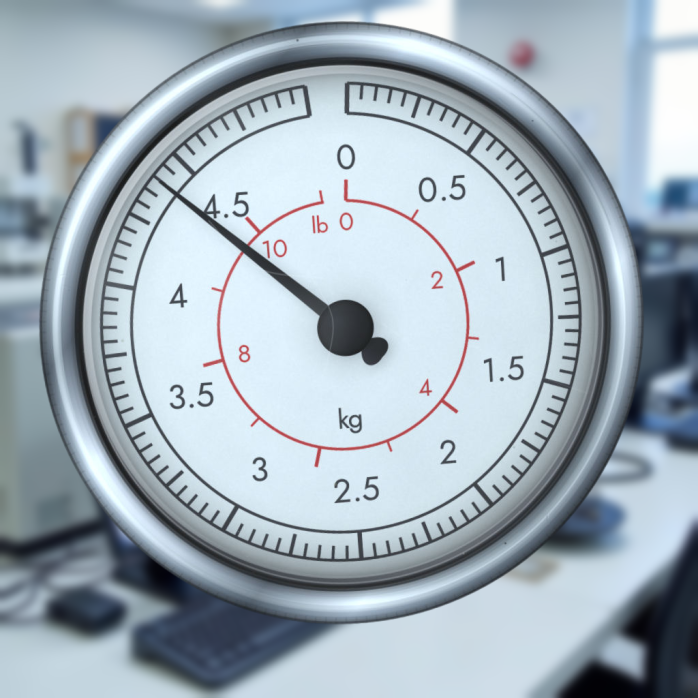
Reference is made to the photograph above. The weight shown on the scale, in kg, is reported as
4.4 kg
